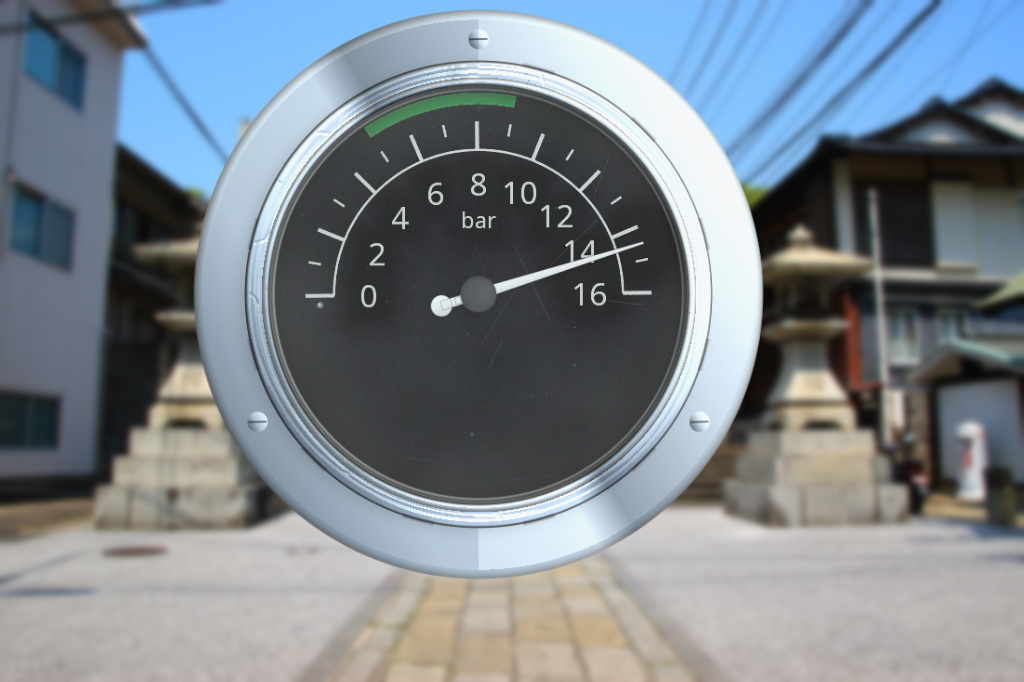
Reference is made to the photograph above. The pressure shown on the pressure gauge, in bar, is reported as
14.5 bar
